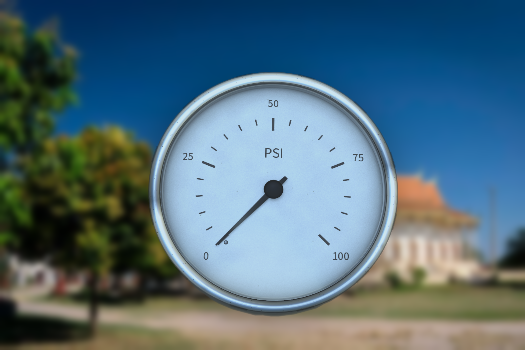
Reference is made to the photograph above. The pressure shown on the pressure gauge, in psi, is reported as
0 psi
